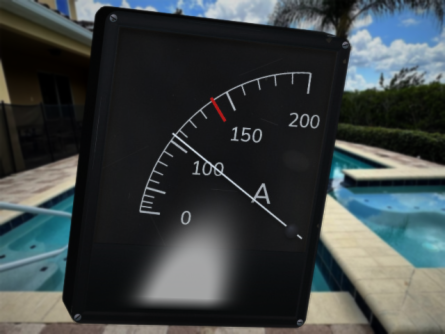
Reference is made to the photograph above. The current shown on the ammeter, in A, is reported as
105 A
